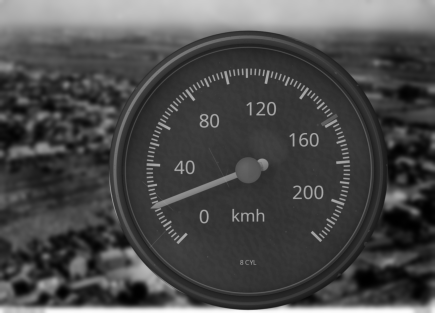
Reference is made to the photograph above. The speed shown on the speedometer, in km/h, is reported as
20 km/h
